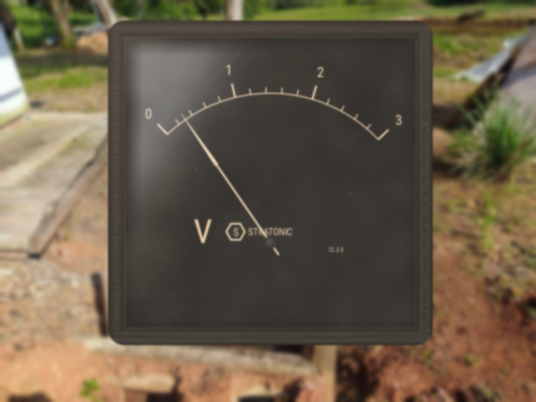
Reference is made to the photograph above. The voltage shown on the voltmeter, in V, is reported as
0.3 V
